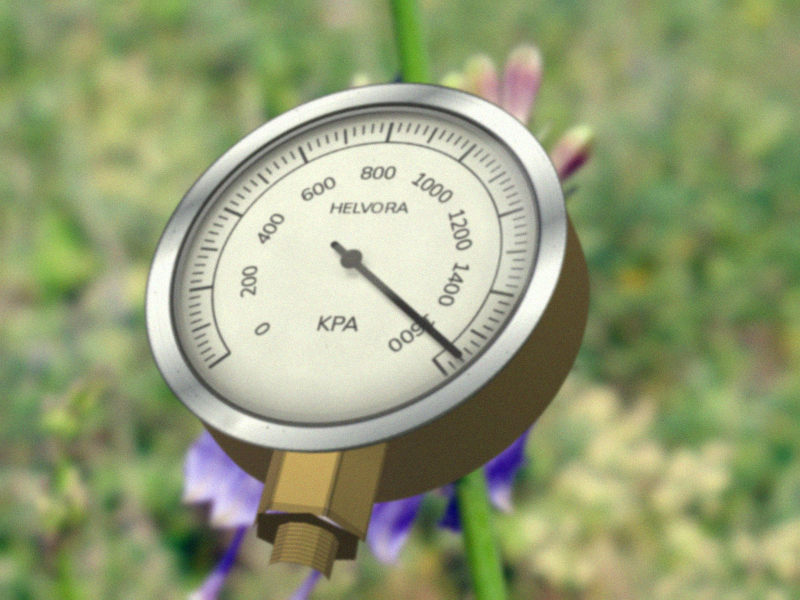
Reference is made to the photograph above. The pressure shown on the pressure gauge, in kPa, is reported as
1560 kPa
